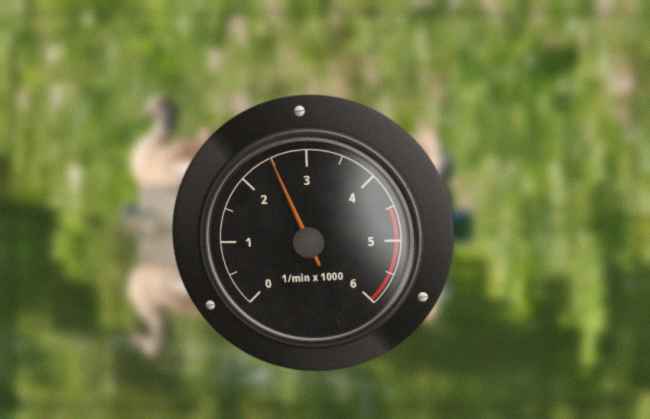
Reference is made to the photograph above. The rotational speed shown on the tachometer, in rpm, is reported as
2500 rpm
